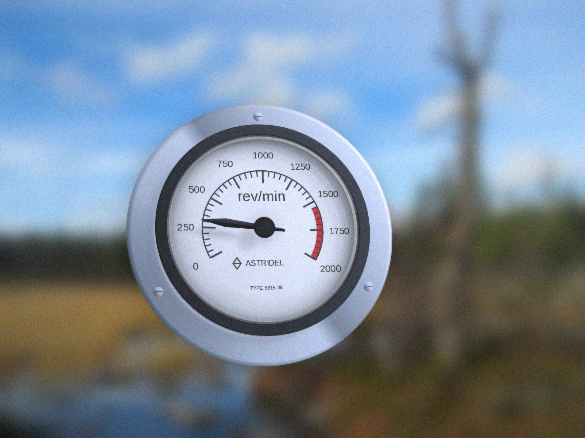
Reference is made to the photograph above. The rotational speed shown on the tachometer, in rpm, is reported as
300 rpm
